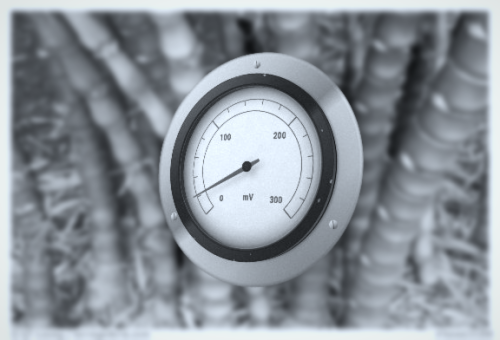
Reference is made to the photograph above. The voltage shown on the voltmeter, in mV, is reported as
20 mV
